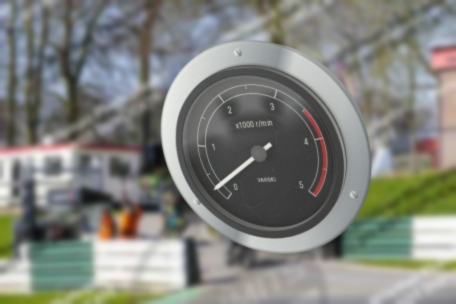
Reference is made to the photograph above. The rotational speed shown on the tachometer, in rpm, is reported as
250 rpm
